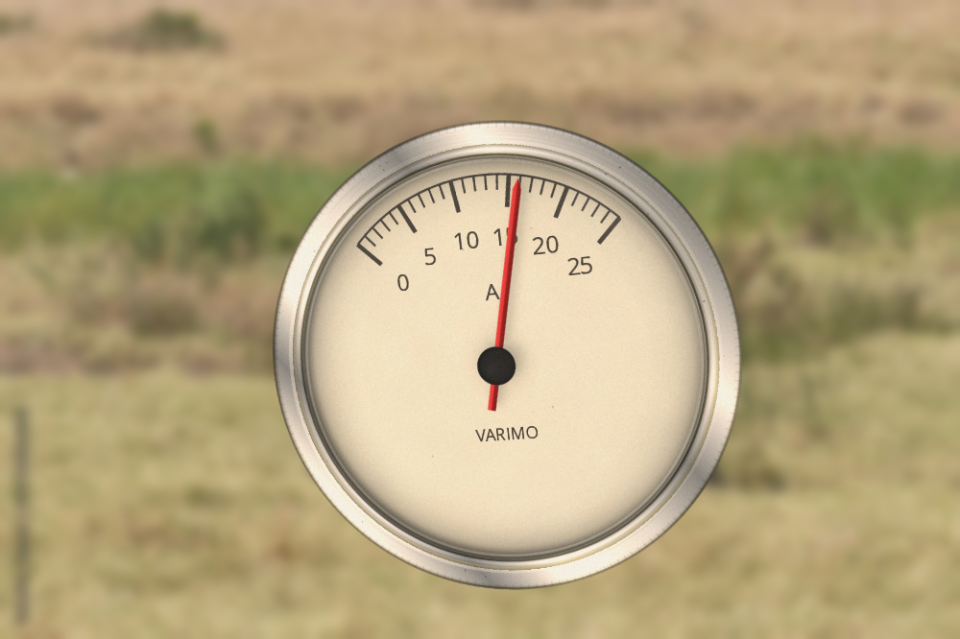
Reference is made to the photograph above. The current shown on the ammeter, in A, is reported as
16 A
